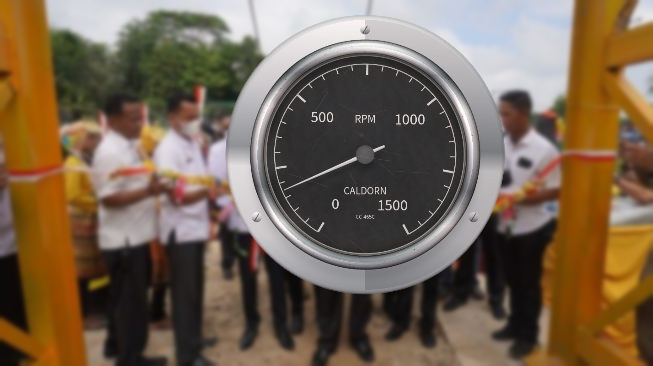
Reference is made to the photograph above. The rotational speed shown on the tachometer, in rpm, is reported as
175 rpm
